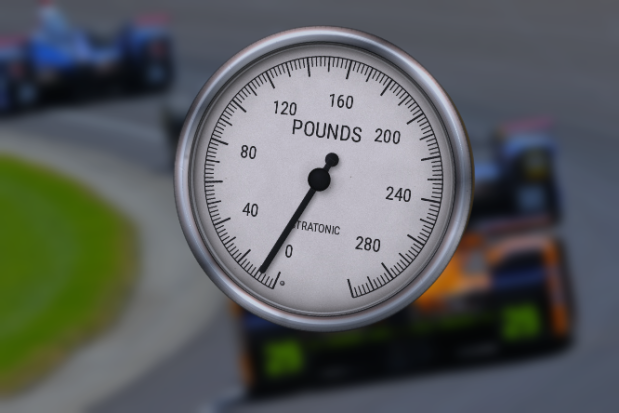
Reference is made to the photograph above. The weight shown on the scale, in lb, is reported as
8 lb
